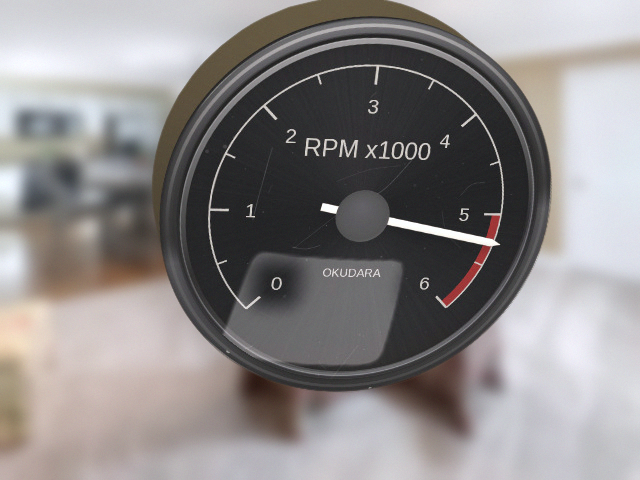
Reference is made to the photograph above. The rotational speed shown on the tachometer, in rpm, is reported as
5250 rpm
